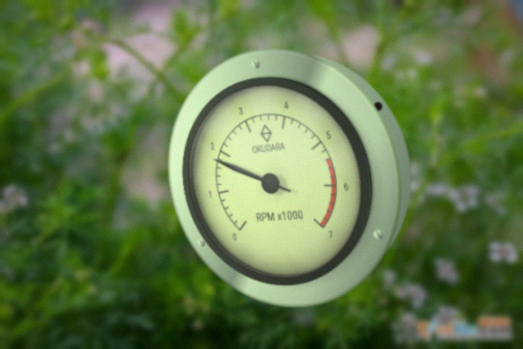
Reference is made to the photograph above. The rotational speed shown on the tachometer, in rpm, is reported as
1800 rpm
